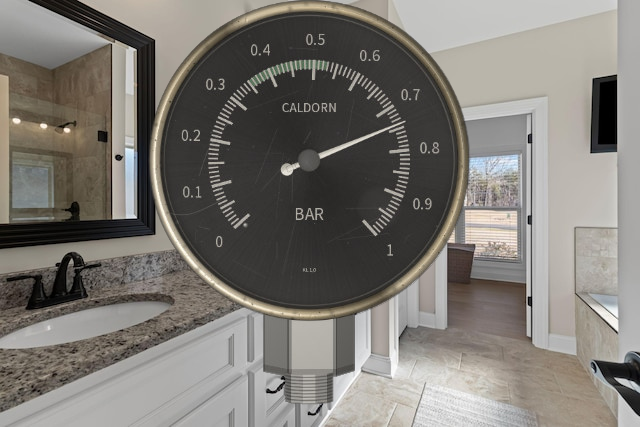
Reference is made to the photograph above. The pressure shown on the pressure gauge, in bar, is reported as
0.74 bar
